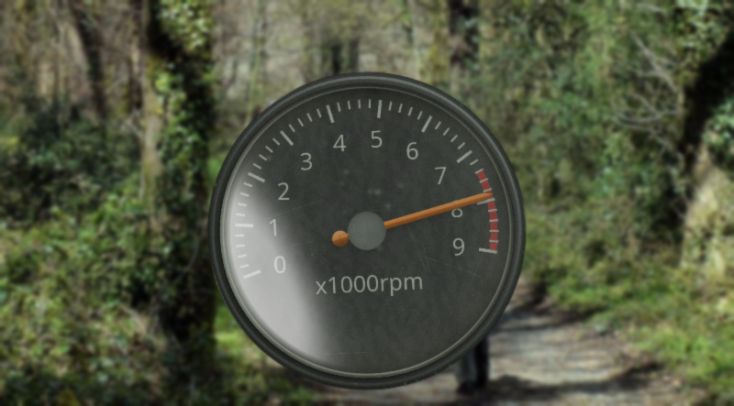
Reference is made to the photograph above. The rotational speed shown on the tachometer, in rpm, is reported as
7900 rpm
